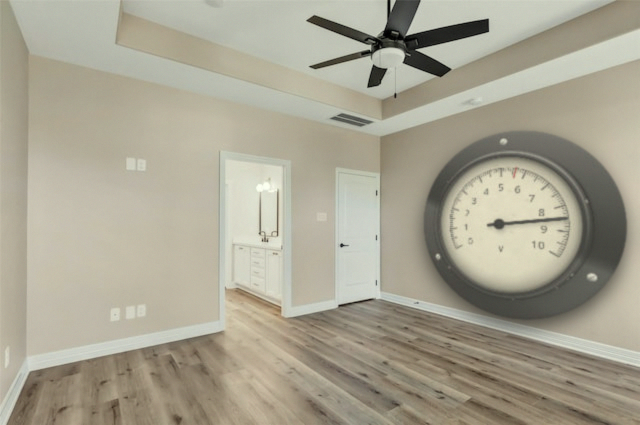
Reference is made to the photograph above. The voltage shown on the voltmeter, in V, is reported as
8.5 V
